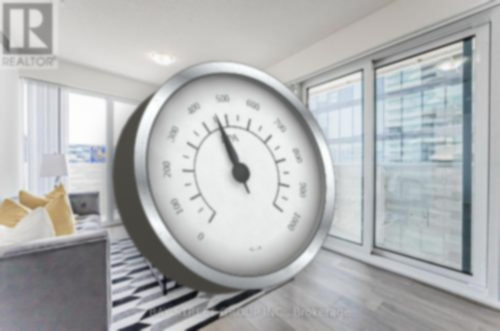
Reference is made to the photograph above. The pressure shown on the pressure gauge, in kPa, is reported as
450 kPa
